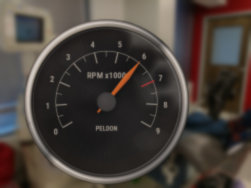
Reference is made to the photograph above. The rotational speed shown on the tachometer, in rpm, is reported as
6000 rpm
